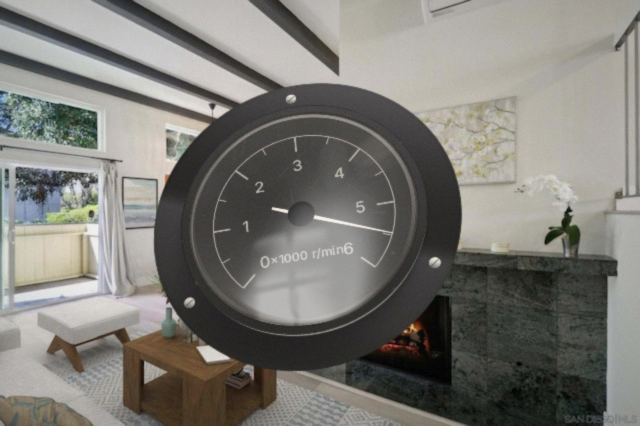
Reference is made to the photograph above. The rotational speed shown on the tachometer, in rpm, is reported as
5500 rpm
